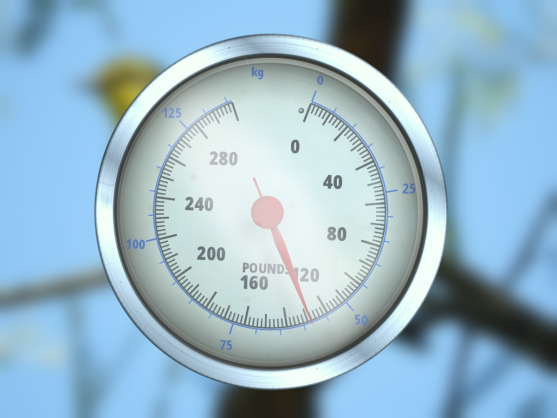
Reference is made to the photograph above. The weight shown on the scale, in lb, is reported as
128 lb
